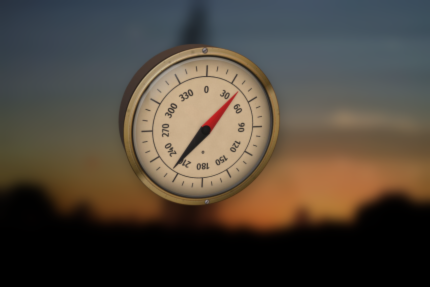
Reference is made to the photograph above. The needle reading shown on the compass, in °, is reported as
40 °
